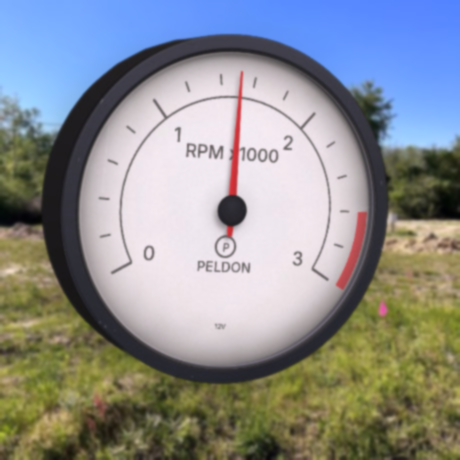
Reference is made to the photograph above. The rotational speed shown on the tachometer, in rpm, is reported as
1500 rpm
